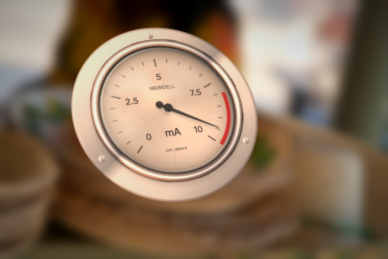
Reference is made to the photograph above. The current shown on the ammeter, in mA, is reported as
9.5 mA
